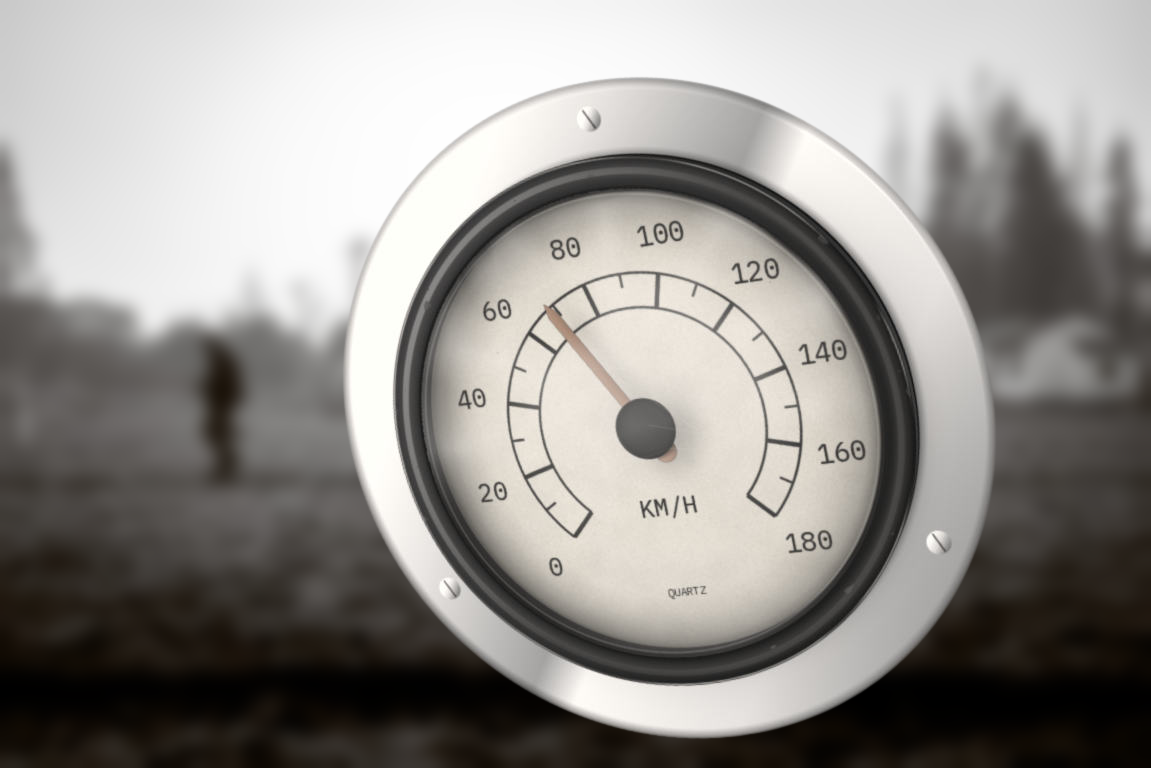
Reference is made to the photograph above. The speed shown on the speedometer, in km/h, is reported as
70 km/h
